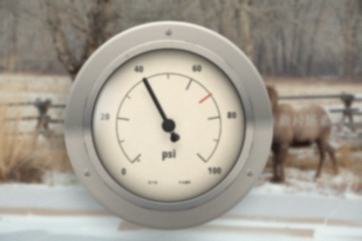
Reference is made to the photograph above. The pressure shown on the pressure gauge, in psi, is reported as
40 psi
